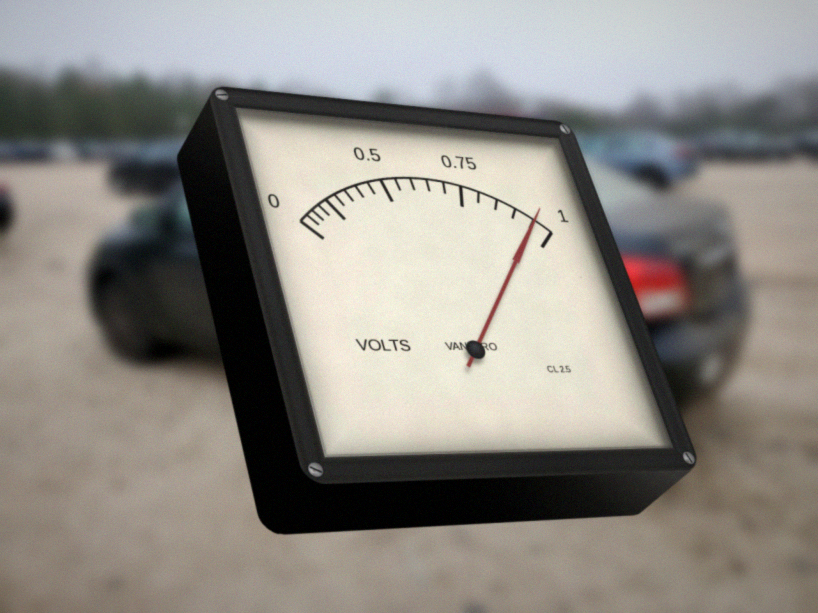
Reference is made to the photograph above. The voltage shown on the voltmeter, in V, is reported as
0.95 V
